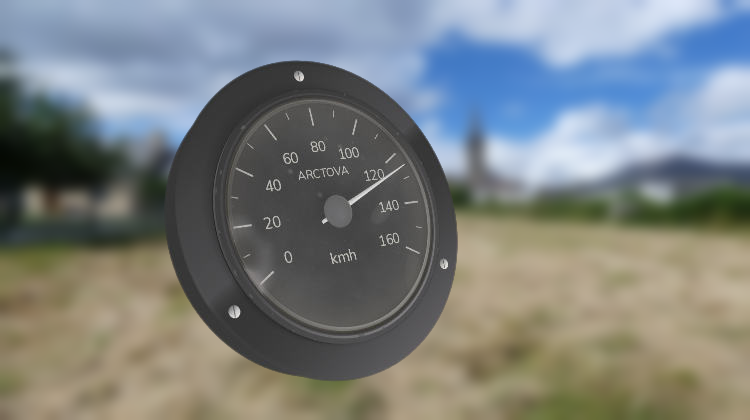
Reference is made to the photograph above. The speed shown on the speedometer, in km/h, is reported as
125 km/h
